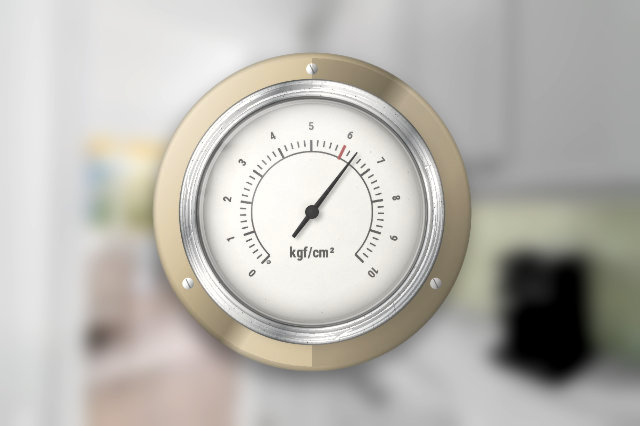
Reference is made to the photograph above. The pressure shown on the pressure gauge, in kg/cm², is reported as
6.4 kg/cm²
